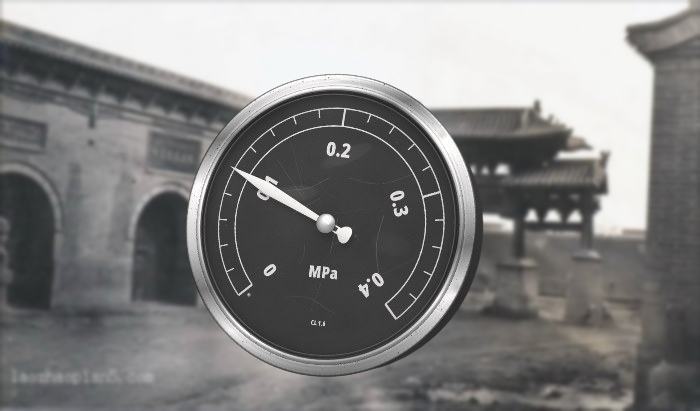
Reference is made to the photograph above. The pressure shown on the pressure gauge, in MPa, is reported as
0.1 MPa
